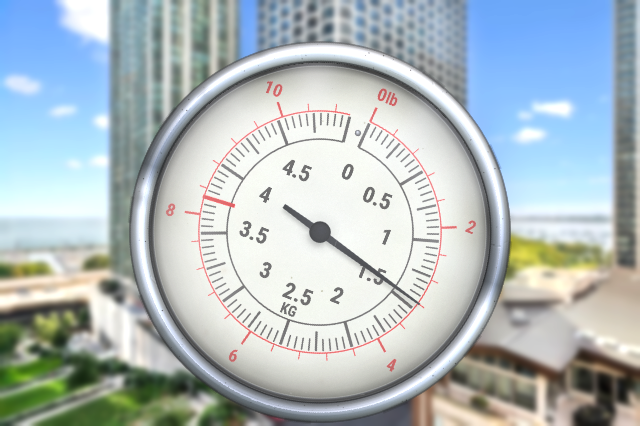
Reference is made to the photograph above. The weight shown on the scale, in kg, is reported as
1.45 kg
